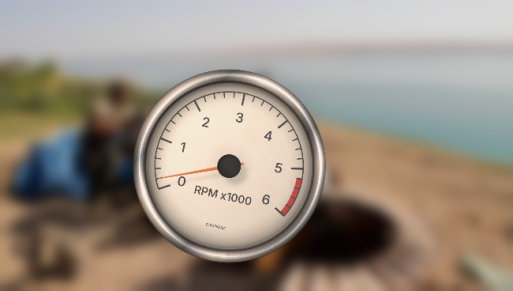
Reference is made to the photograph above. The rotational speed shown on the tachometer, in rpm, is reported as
200 rpm
